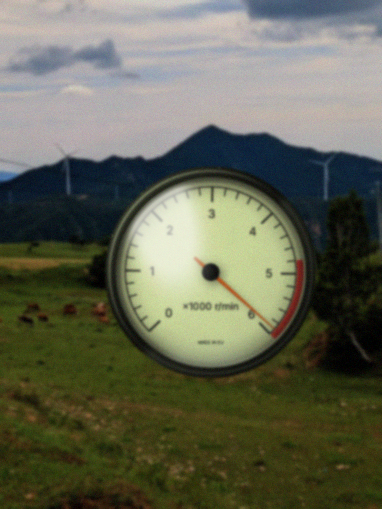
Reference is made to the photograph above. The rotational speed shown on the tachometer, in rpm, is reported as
5900 rpm
